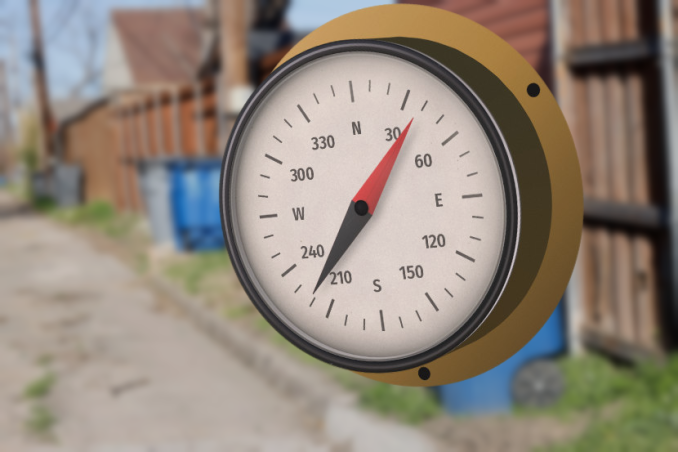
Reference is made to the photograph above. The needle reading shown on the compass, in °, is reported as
40 °
